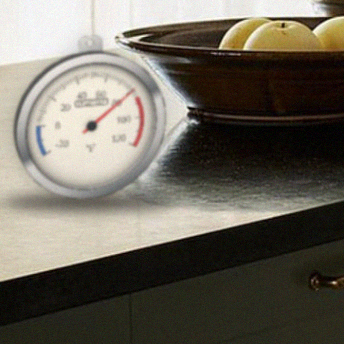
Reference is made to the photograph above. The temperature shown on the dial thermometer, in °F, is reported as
80 °F
